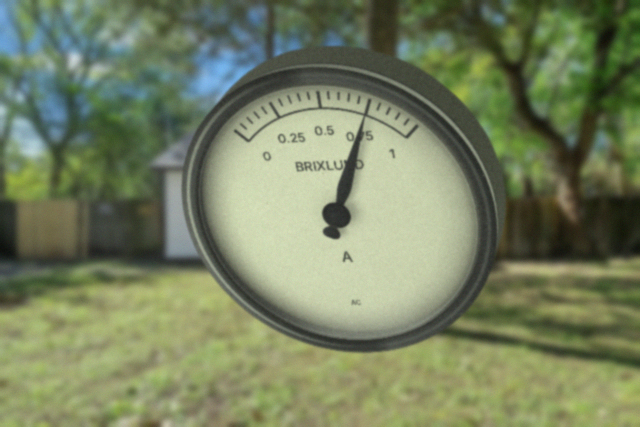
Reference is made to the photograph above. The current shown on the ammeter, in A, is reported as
0.75 A
